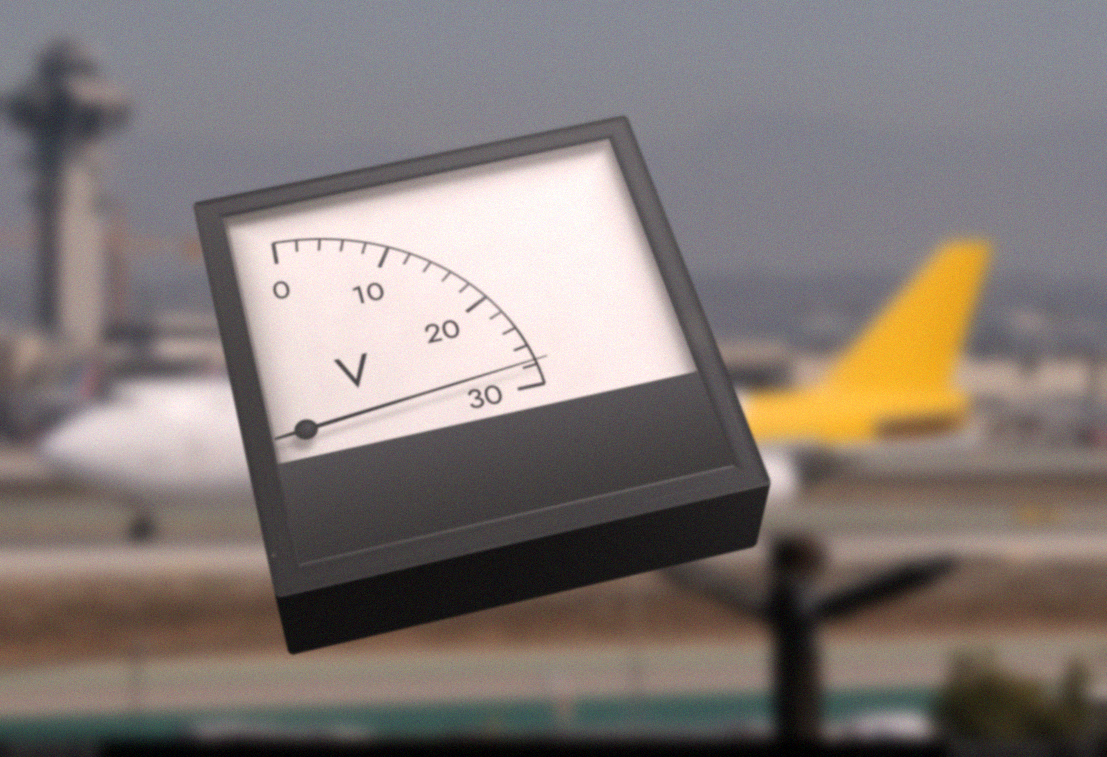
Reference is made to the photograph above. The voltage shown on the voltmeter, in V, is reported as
28 V
